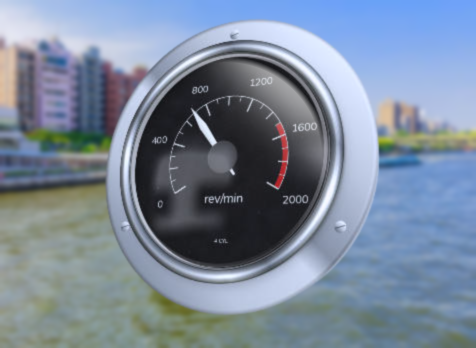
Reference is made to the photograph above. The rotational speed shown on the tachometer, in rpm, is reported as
700 rpm
